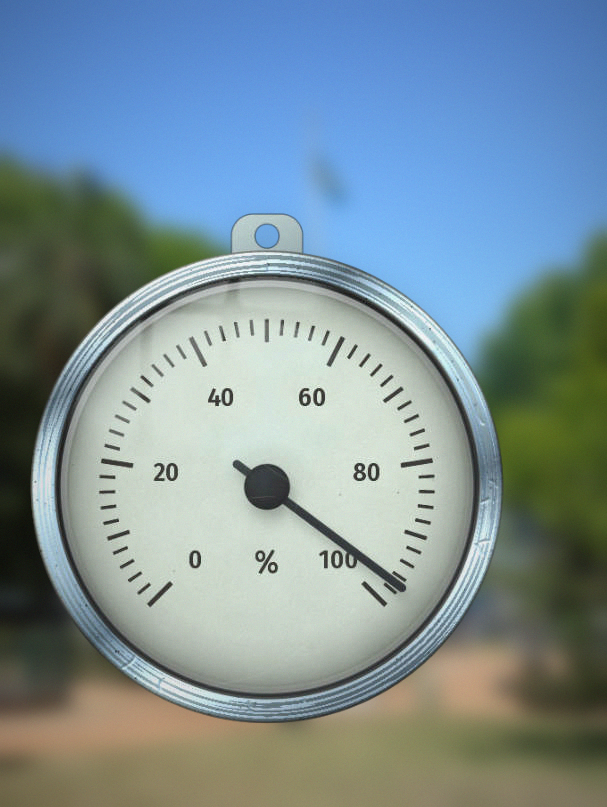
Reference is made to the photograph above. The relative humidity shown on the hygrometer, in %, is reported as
97 %
